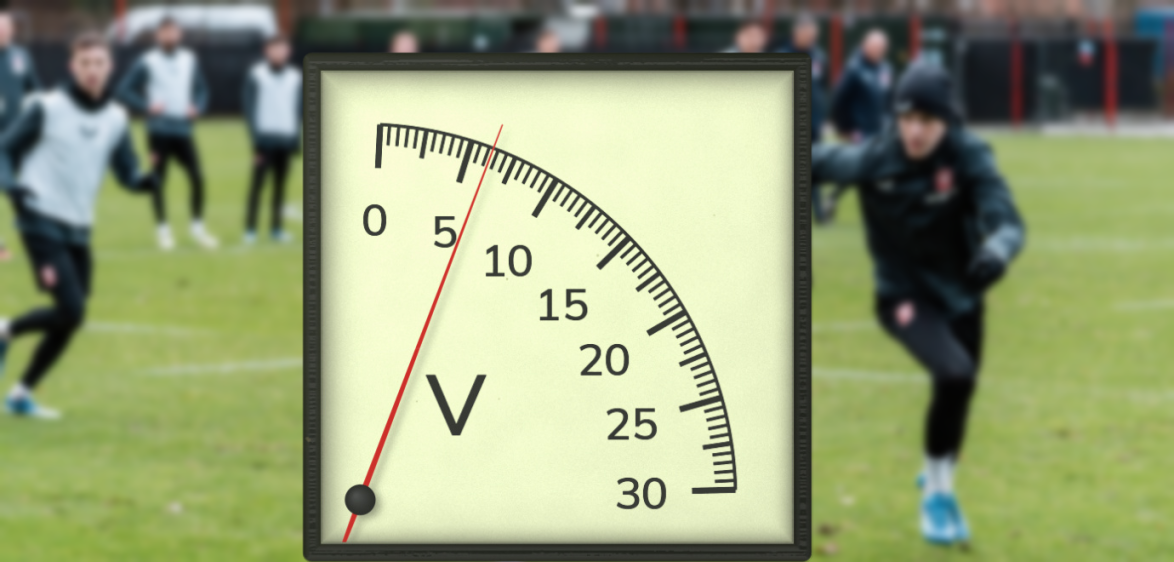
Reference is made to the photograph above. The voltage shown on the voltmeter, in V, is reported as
6.25 V
